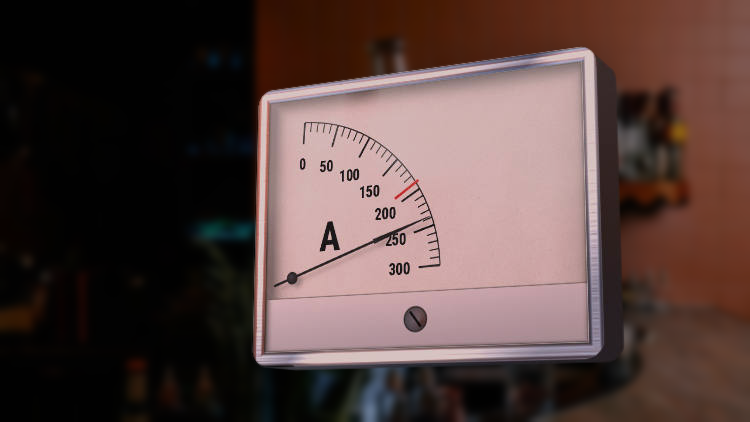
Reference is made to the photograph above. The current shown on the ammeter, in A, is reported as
240 A
